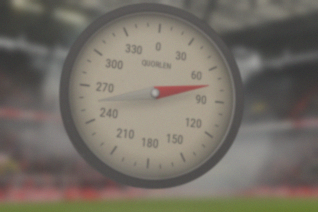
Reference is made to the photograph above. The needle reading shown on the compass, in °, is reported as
75 °
